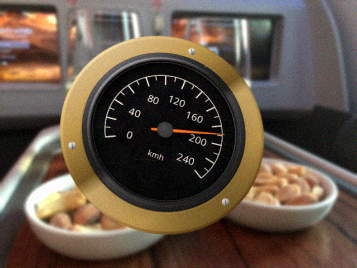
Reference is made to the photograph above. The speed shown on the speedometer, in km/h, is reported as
190 km/h
